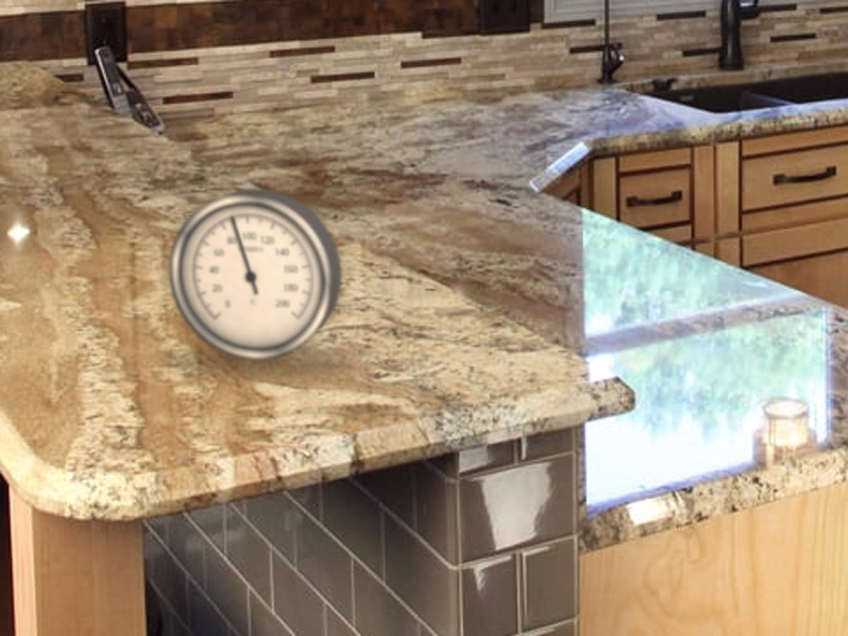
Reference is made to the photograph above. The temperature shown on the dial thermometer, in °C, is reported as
90 °C
